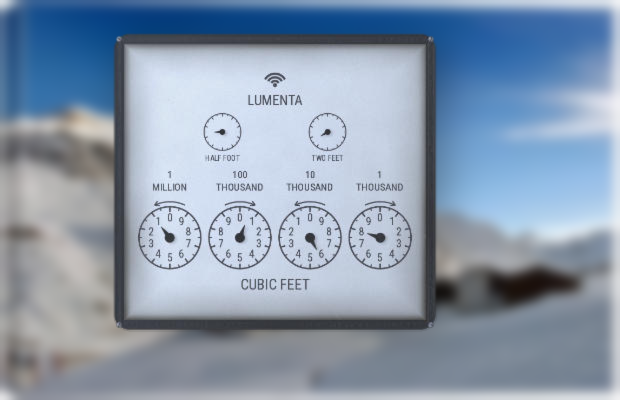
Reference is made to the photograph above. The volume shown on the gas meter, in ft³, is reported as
105800 ft³
